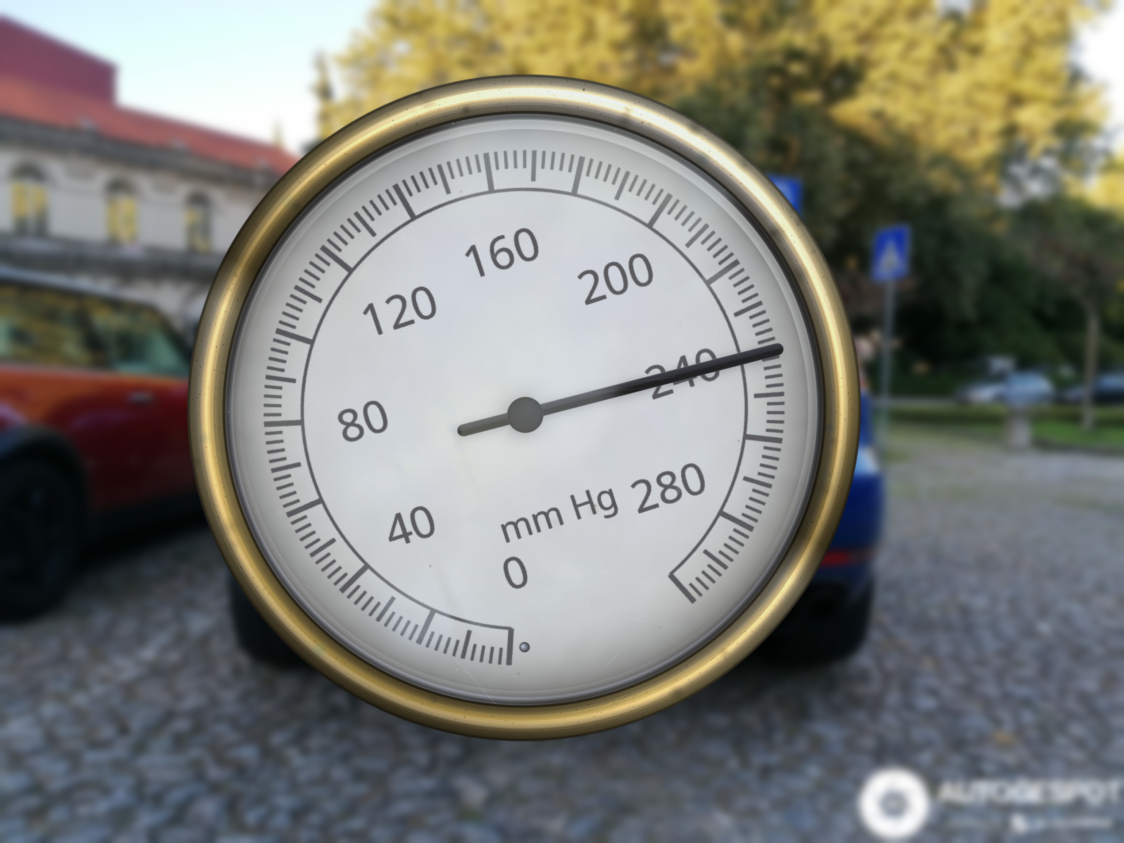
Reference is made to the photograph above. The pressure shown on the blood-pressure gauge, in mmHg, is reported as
240 mmHg
